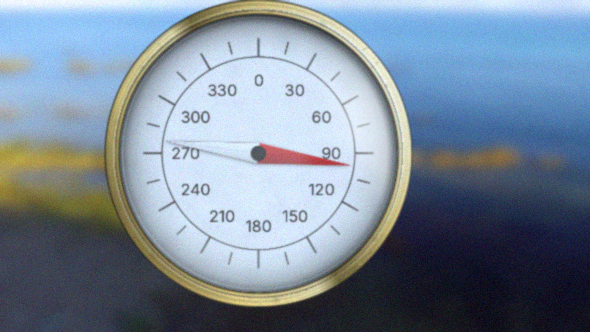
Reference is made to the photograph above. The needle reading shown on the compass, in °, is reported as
97.5 °
